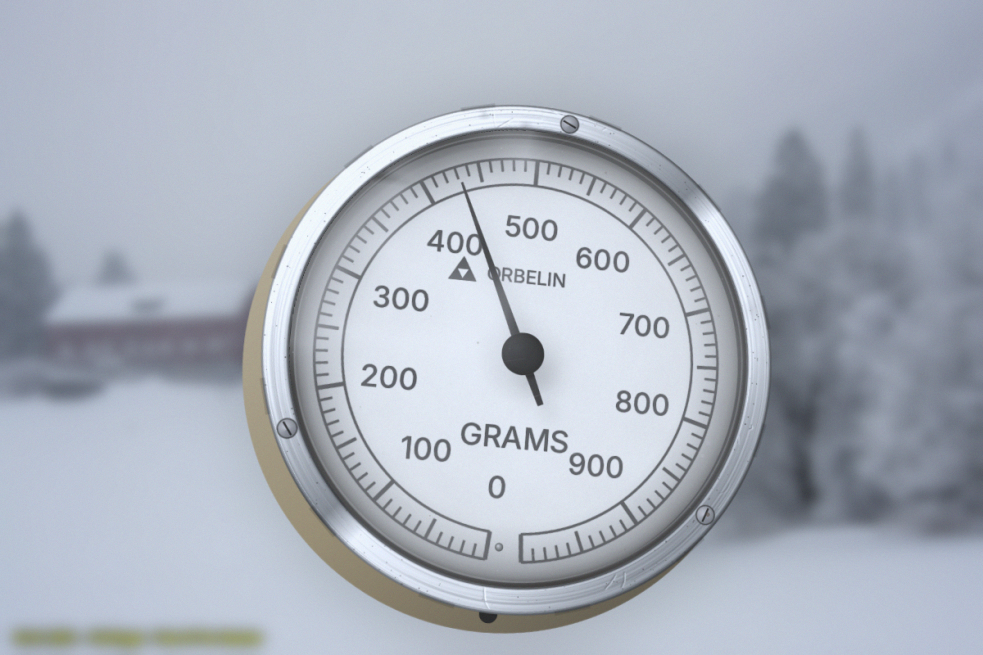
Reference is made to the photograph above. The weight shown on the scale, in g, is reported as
430 g
